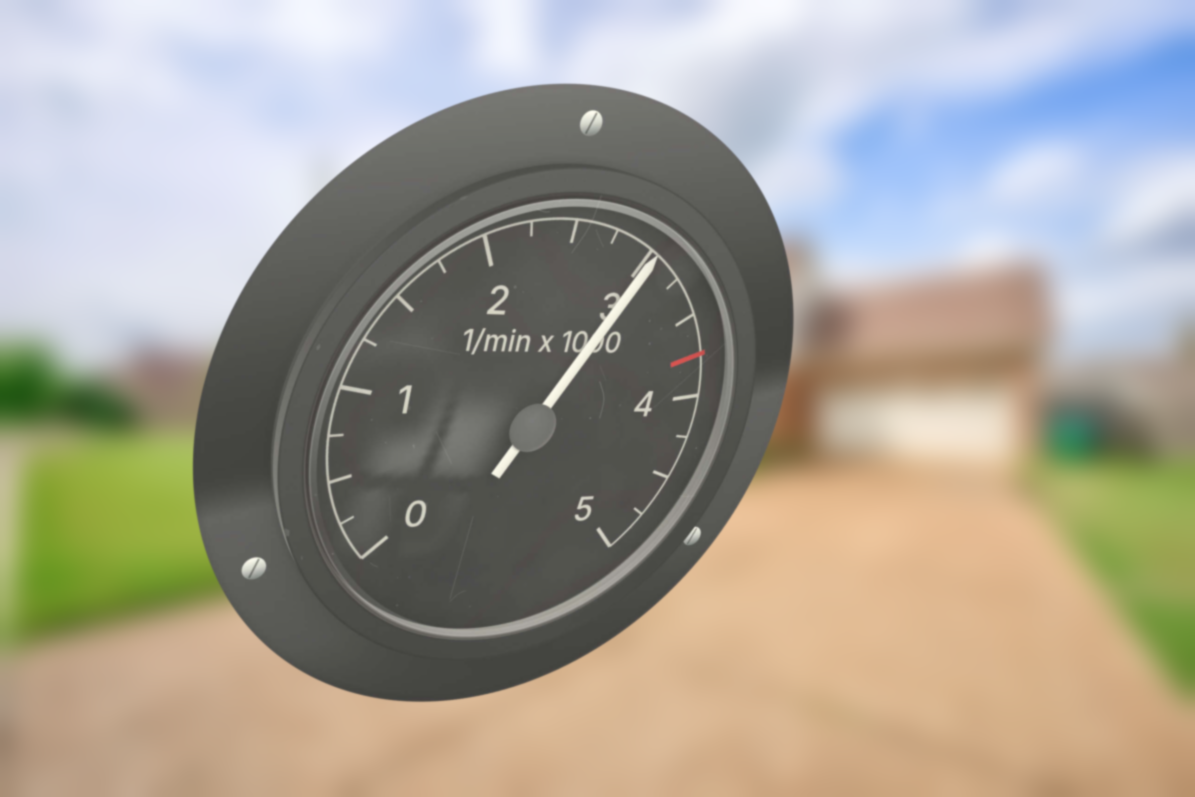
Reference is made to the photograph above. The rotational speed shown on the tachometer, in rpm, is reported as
3000 rpm
